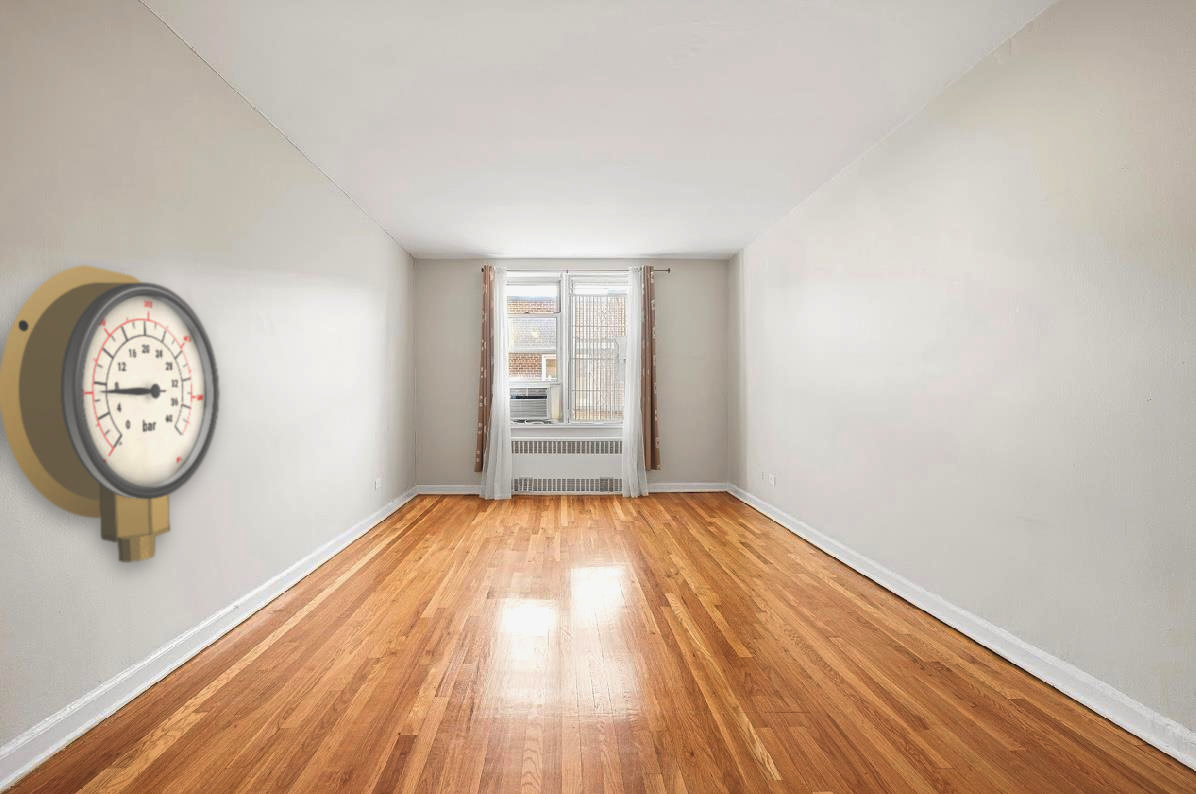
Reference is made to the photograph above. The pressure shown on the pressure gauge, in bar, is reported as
7 bar
